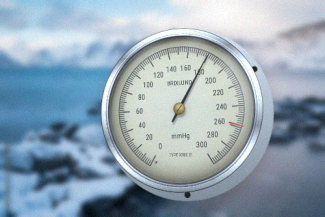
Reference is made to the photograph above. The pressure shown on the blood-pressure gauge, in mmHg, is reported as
180 mmHg
